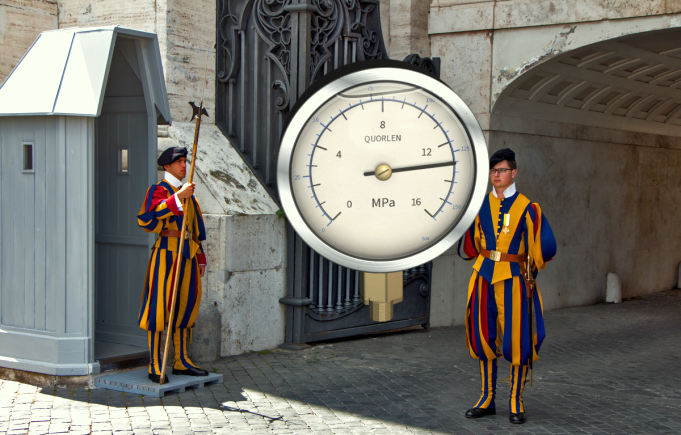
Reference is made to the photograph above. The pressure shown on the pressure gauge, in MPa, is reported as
13 MPa
